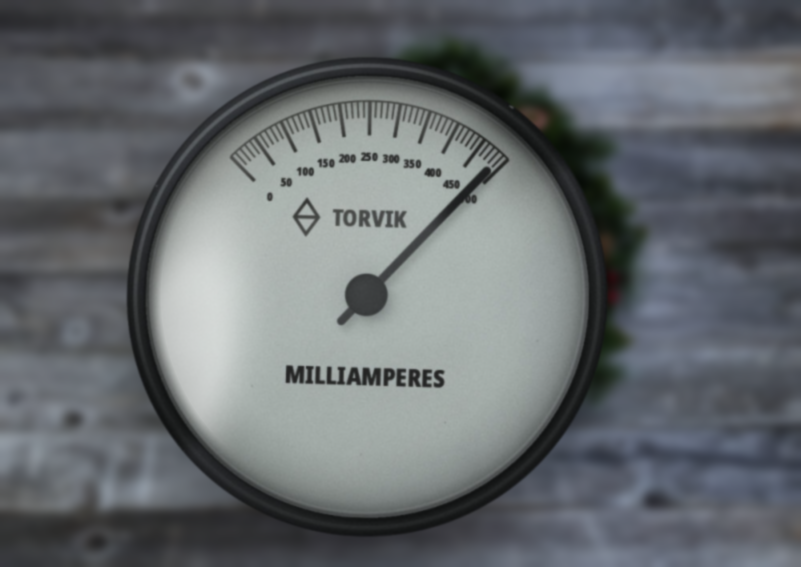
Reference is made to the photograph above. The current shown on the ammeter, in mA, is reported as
490 mA
